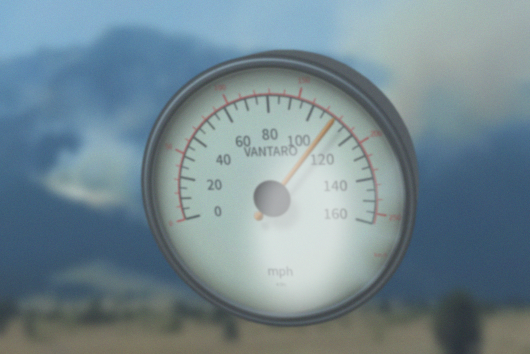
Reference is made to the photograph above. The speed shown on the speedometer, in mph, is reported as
110 mph
